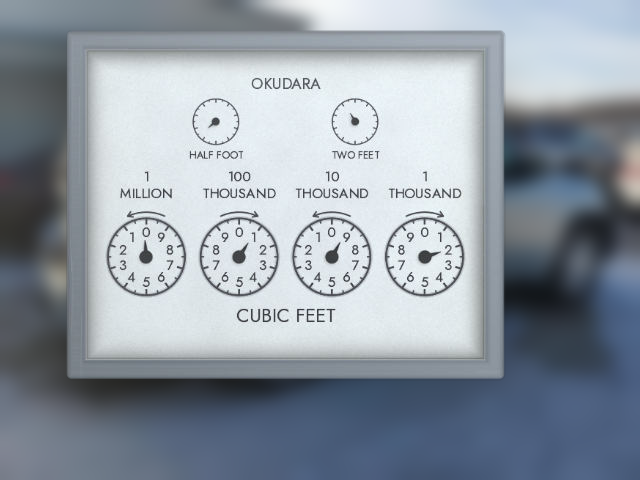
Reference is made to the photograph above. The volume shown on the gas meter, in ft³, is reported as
9200 ft³
